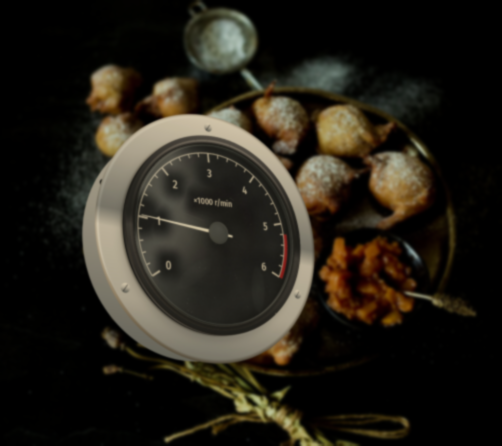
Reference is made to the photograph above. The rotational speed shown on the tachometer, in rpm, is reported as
1000 rpm
